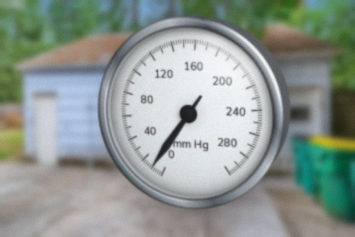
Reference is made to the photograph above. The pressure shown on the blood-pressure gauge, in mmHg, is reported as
10 mmHg
